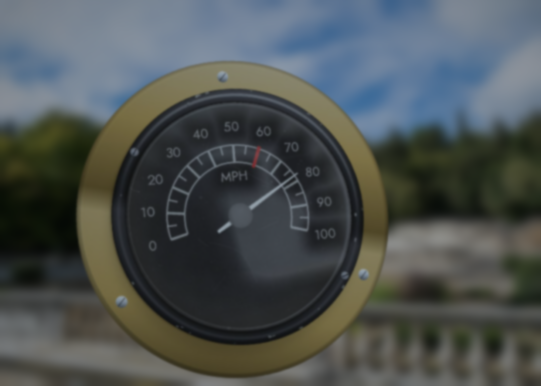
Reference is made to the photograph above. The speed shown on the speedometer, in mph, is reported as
77.5 mph
